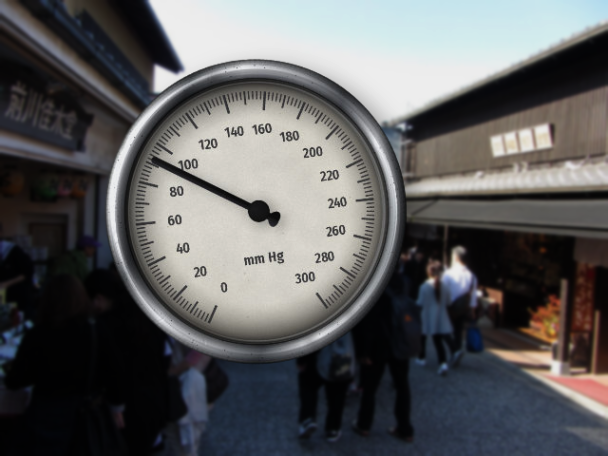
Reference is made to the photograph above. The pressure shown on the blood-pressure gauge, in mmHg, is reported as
92 mmHg
